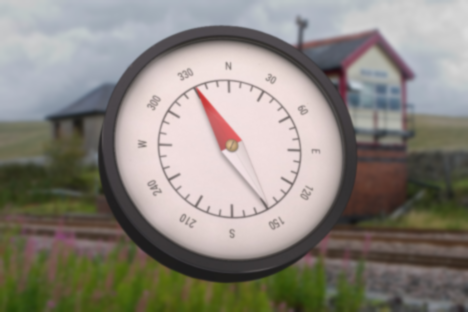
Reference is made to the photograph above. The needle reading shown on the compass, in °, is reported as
330 °
